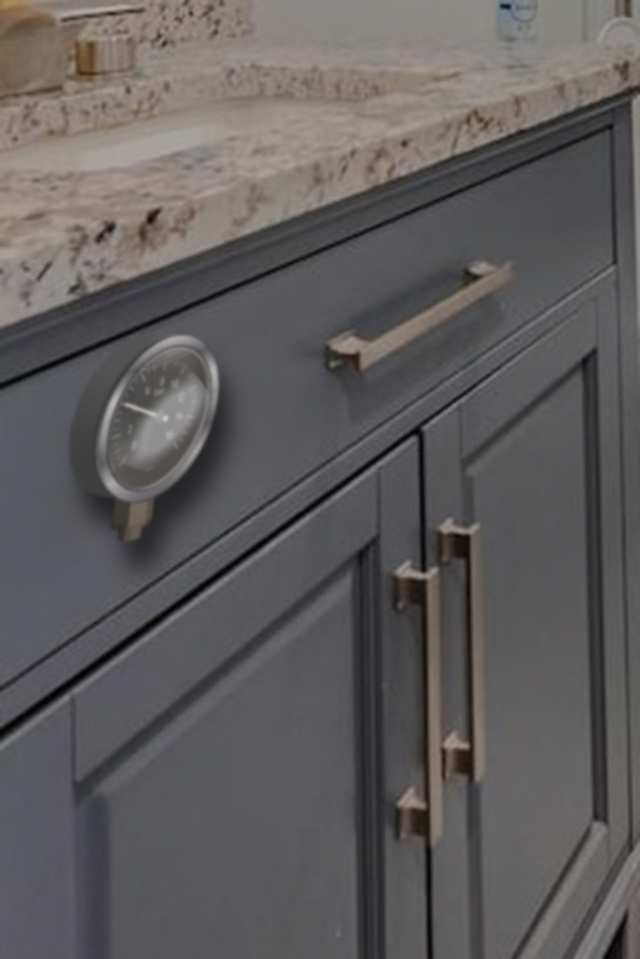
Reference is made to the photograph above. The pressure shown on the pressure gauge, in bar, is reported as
4 bar
